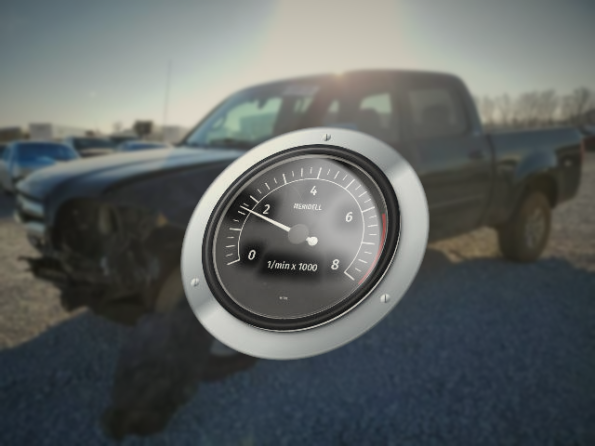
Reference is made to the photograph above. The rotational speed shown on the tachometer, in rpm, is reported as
1625 rpm
